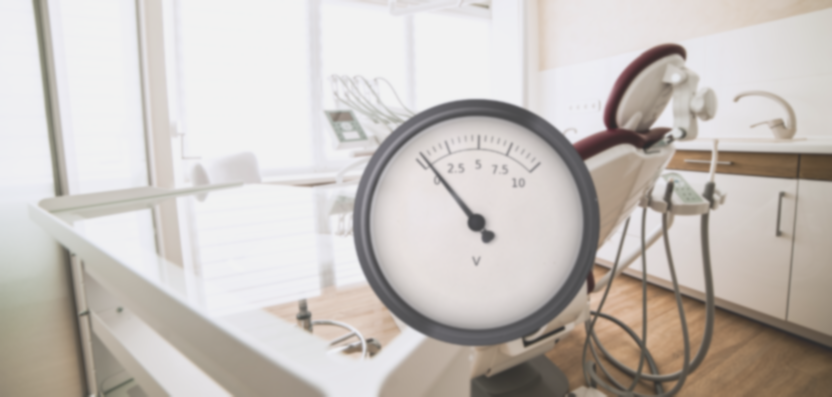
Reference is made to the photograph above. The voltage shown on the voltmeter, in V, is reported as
0.5 V
